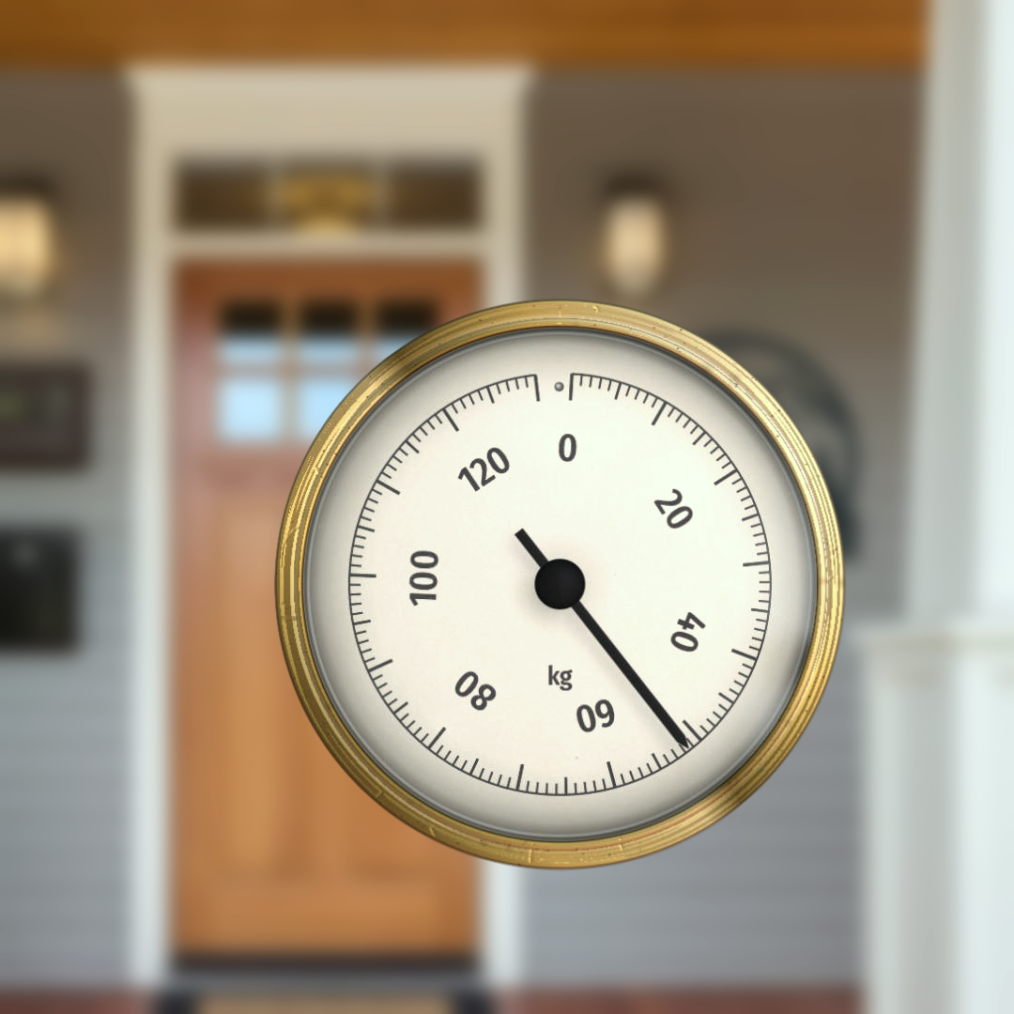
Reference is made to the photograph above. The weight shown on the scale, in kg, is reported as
51.5 kg
